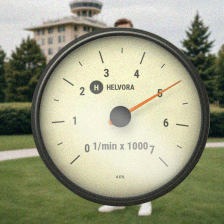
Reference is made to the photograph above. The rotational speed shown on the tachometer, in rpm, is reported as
5000 rpm
